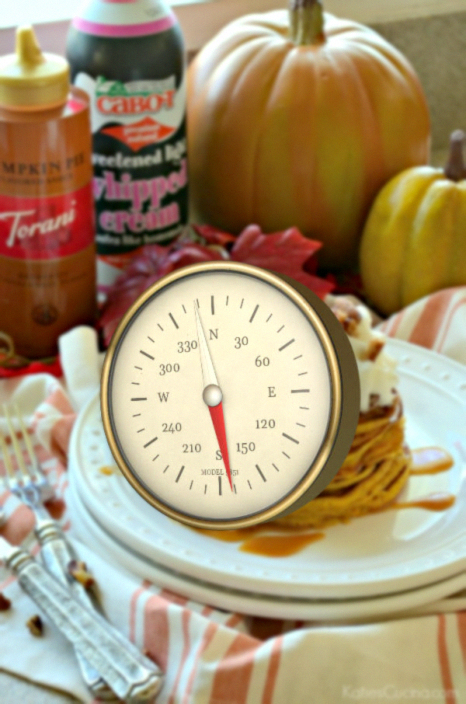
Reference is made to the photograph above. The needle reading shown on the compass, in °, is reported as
170 °
